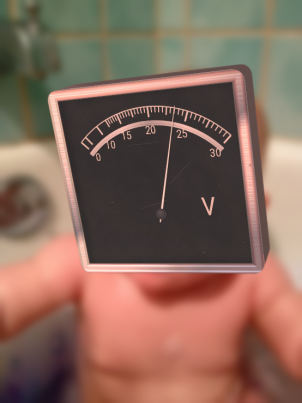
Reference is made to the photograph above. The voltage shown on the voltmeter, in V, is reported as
23.5 V
